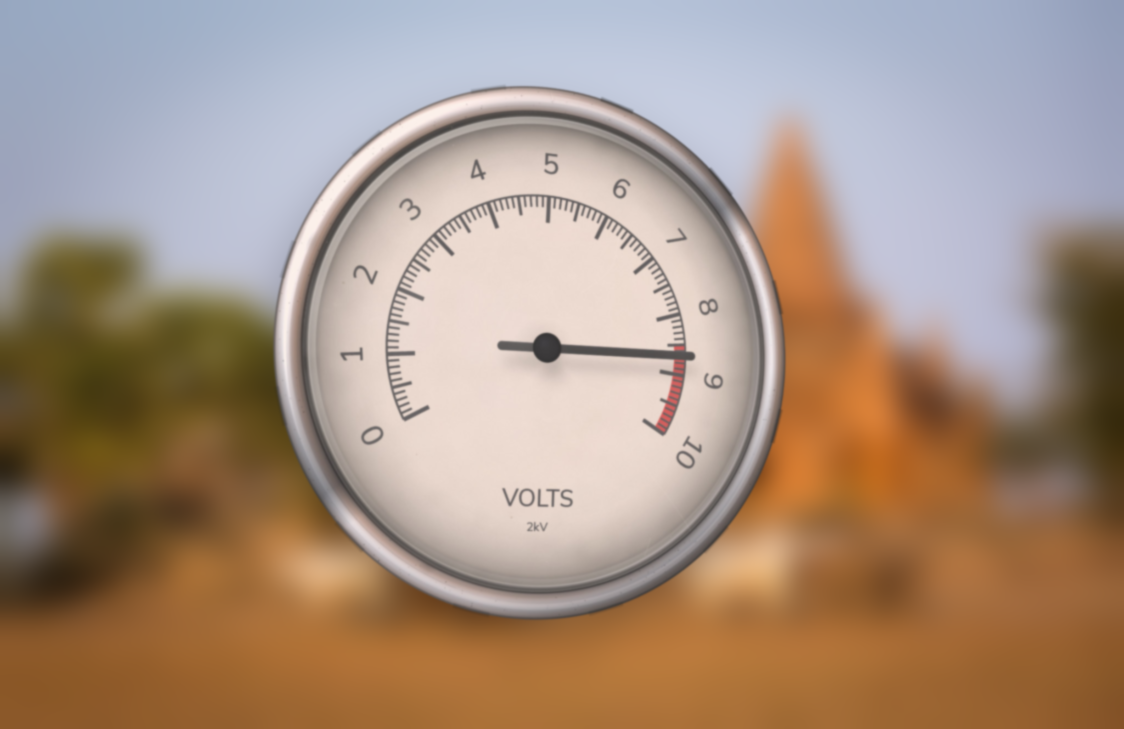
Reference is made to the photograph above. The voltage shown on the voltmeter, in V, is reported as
8.7 V
